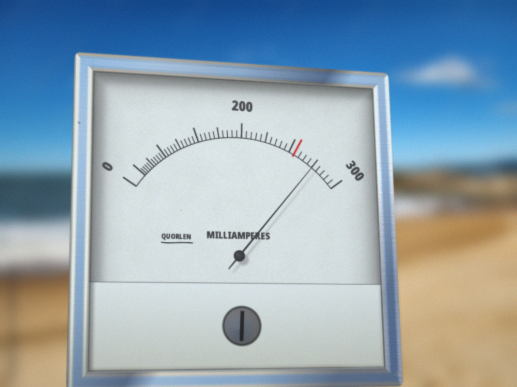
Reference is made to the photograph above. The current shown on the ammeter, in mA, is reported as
275 mA
